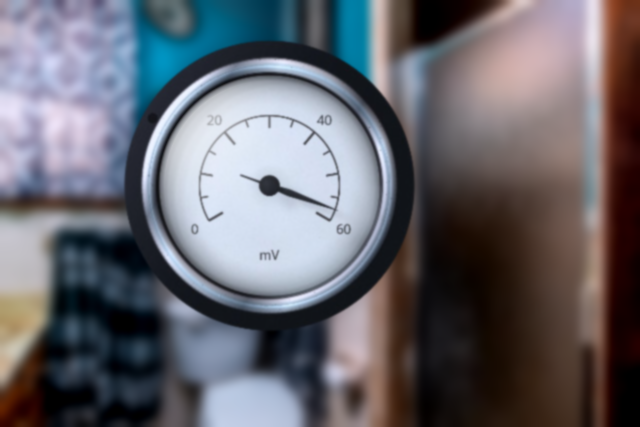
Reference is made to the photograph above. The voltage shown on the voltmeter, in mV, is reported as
57.5 mV
